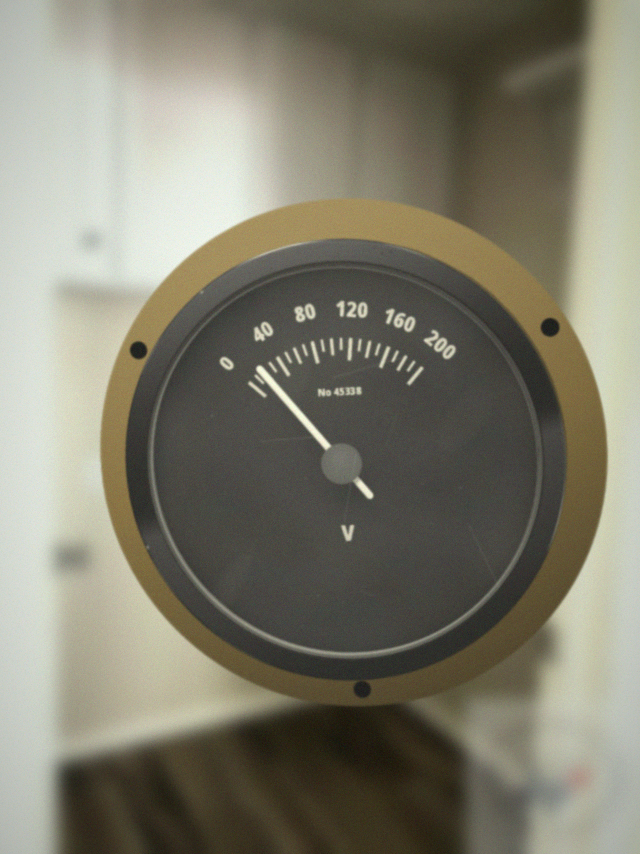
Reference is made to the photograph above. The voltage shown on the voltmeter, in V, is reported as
20 V
